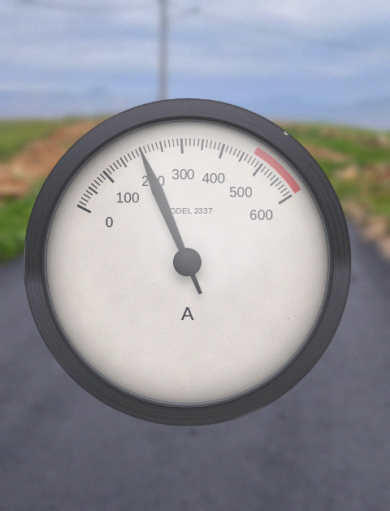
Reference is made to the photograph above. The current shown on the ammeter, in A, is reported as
200 A
